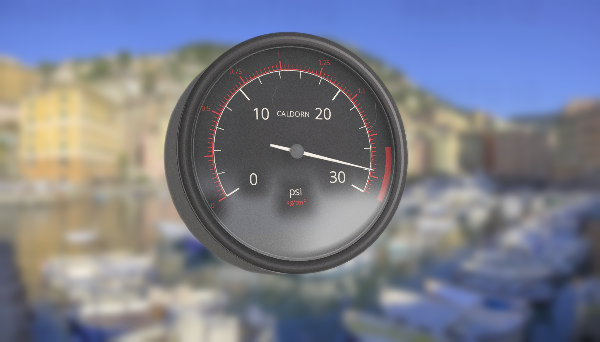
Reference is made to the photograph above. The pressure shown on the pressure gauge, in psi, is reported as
28 psi
